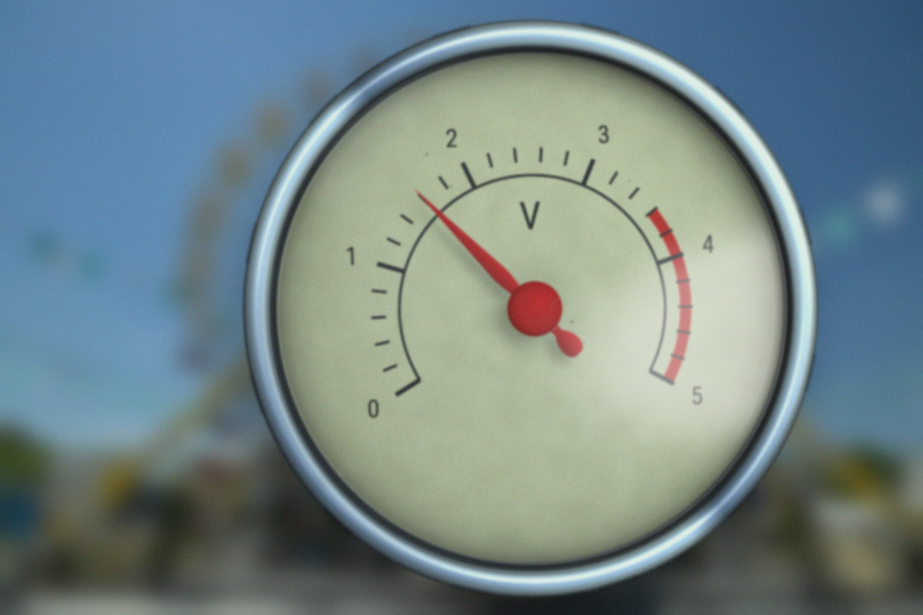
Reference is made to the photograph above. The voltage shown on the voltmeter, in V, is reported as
1.6 V
